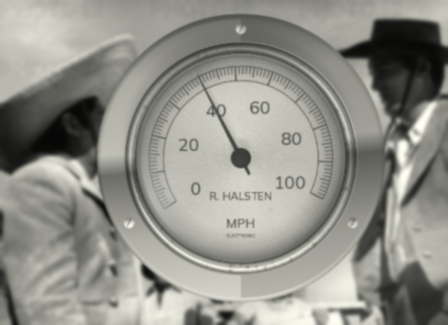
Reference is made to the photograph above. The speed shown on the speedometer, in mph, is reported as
40 mph
